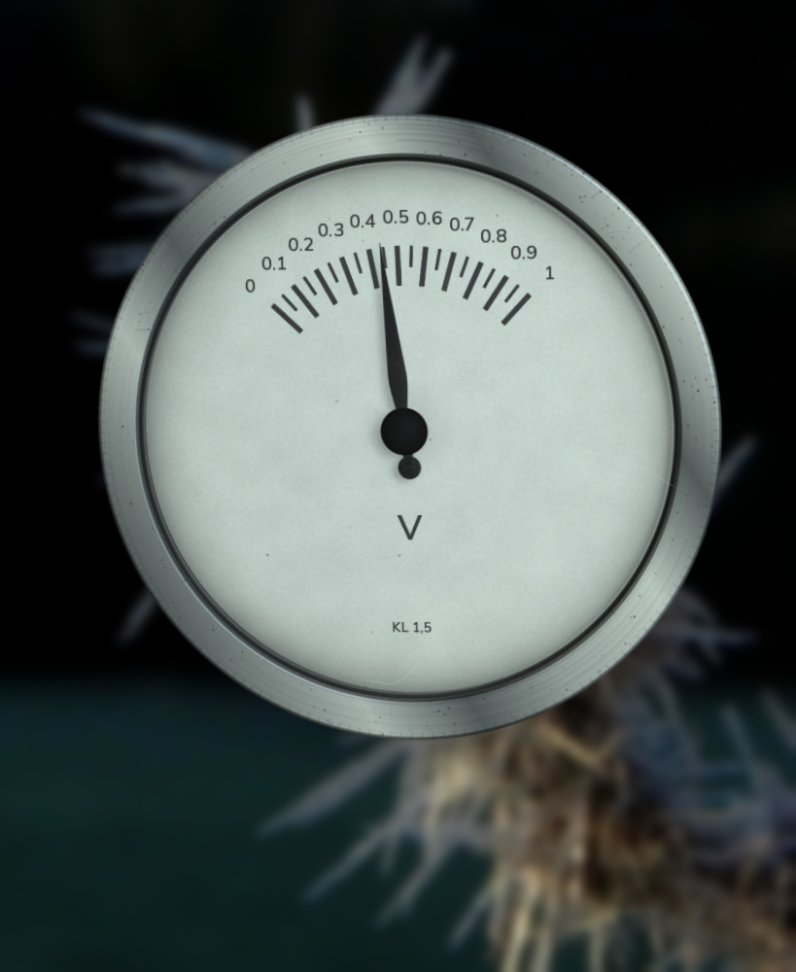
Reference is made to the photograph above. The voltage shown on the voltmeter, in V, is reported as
0.45 V
